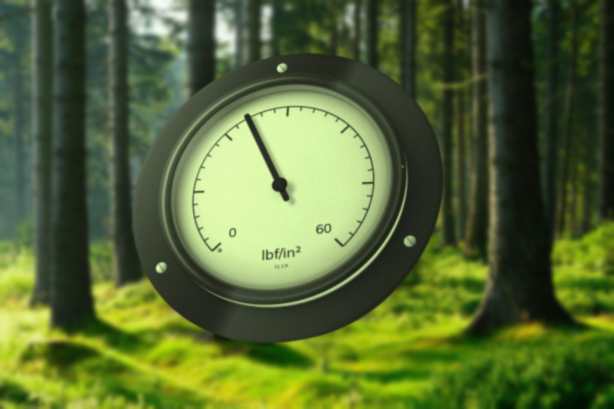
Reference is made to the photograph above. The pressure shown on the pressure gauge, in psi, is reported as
24 psi
